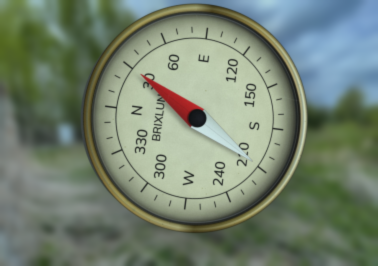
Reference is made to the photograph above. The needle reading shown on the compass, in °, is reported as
30 °
